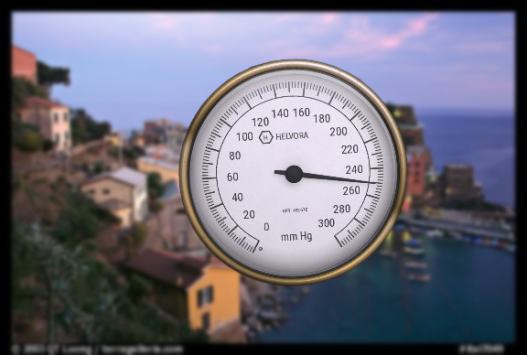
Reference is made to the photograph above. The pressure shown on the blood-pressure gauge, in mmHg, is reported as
250 mmHg
